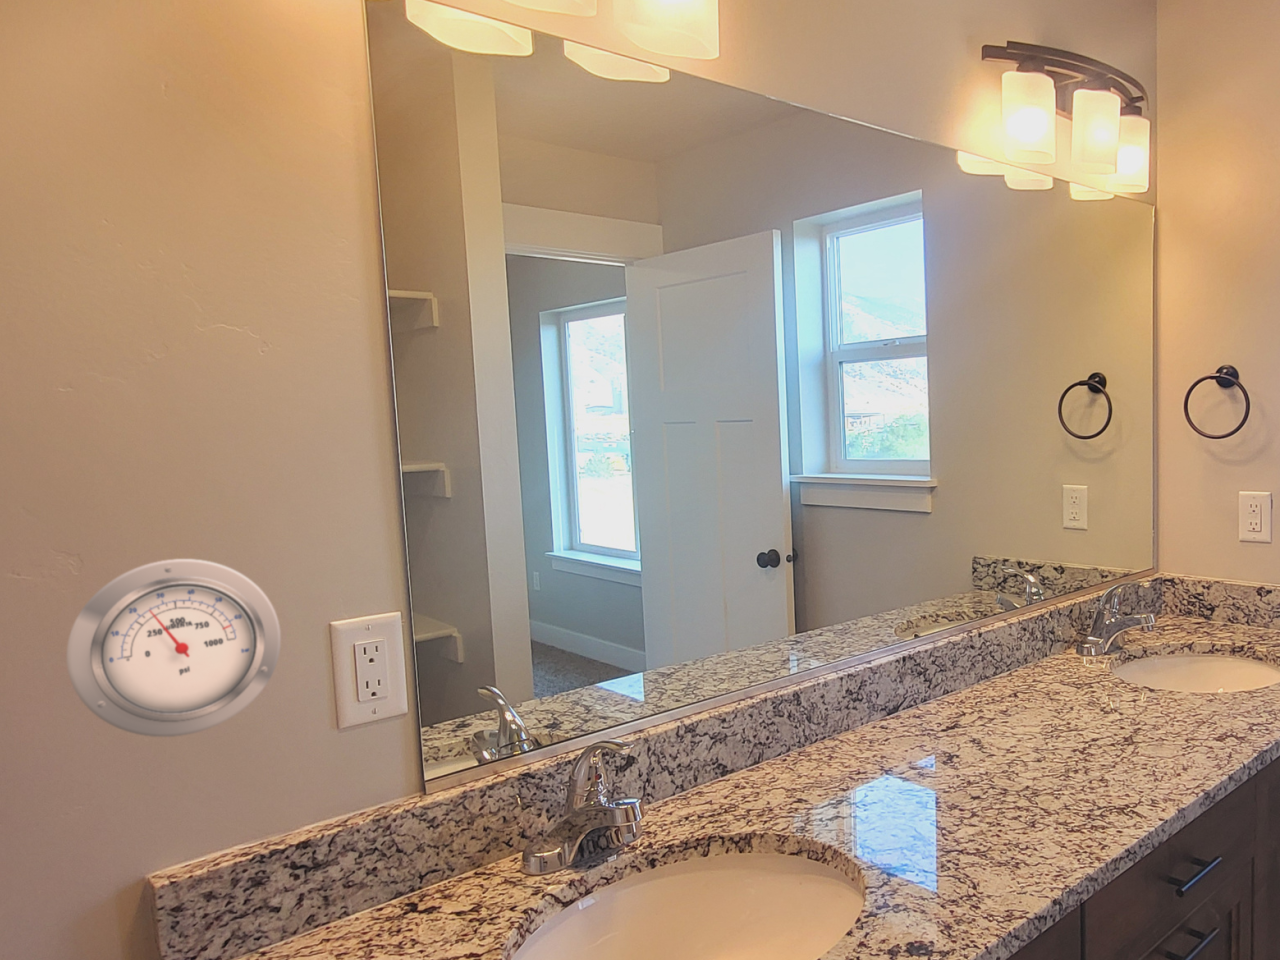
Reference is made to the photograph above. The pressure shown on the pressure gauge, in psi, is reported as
350 psi
